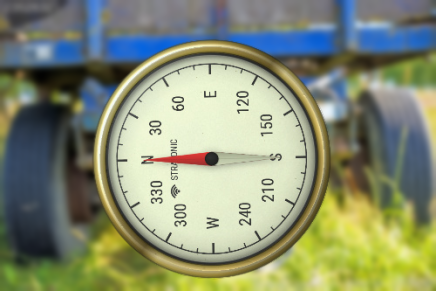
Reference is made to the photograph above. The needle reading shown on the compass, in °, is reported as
0 °
